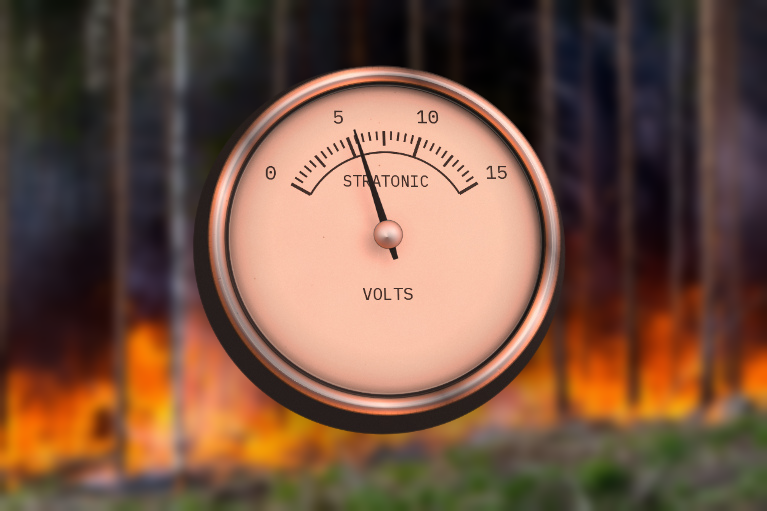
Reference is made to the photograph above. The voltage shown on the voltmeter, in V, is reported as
5.5 V
